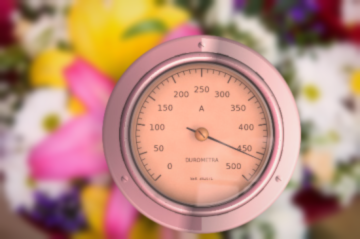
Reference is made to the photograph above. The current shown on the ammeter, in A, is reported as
460 A
